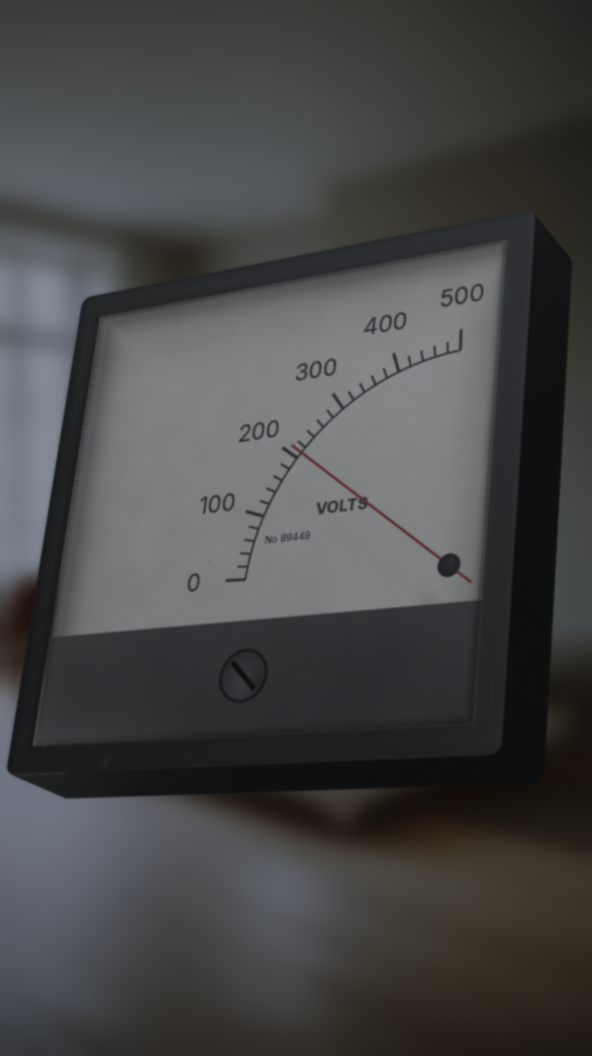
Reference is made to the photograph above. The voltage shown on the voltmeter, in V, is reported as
210 V
